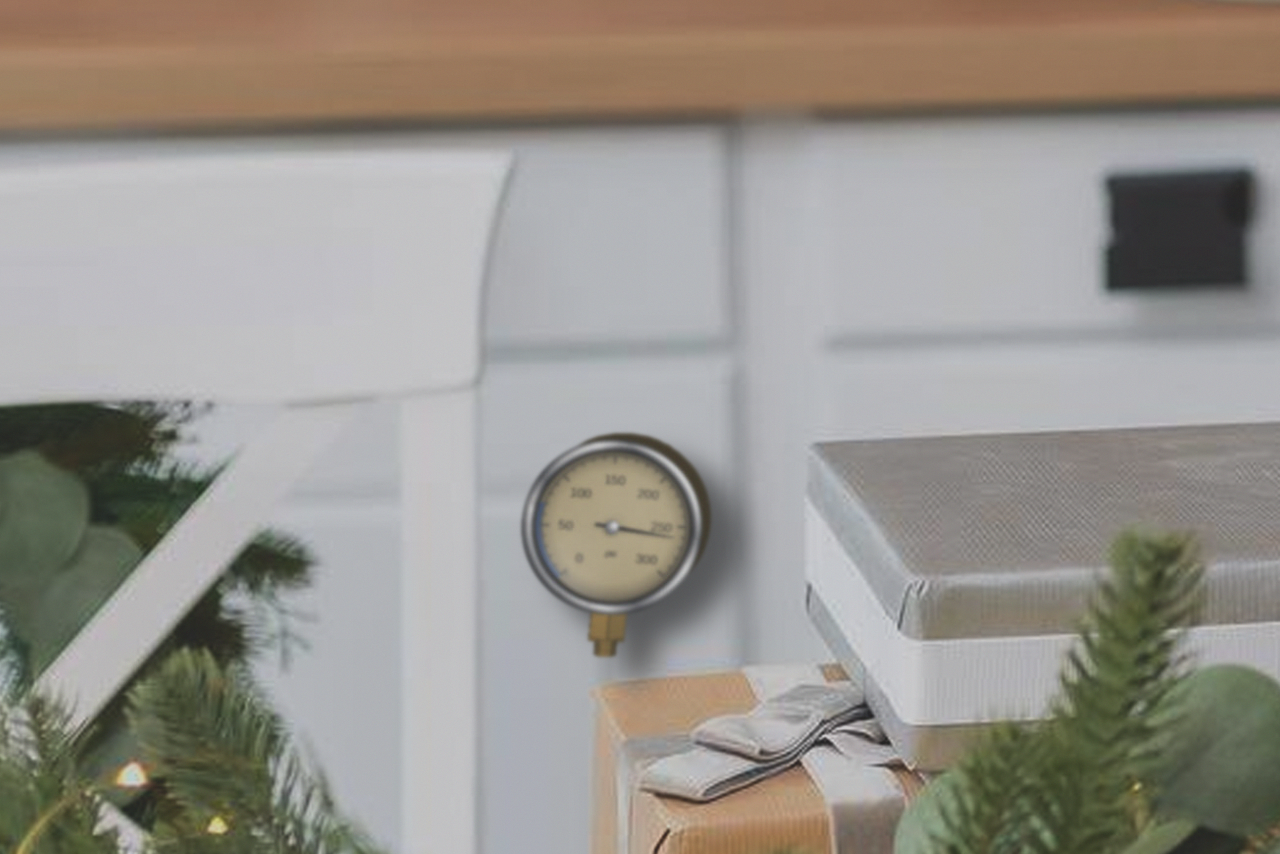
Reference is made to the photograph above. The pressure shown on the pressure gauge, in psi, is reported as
260 psi
